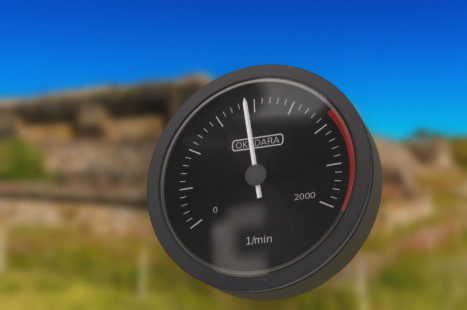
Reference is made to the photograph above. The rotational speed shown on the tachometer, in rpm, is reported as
950 rpm
